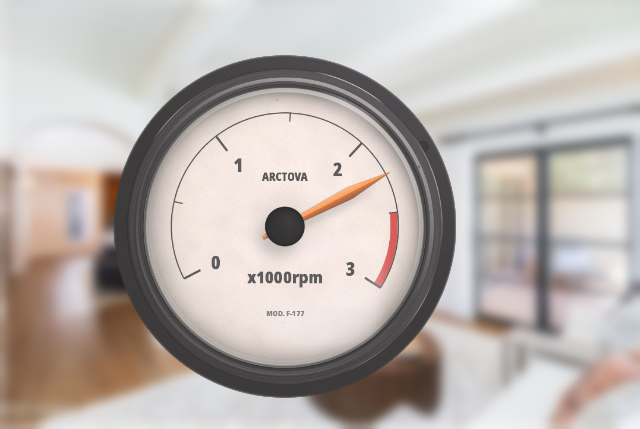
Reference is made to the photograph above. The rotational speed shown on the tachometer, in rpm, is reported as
2250 rpm
